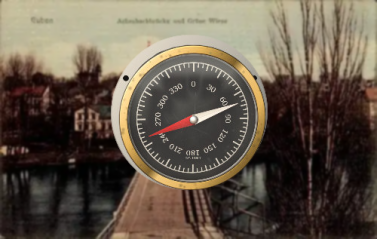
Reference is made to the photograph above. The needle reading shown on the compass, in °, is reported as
250 °
